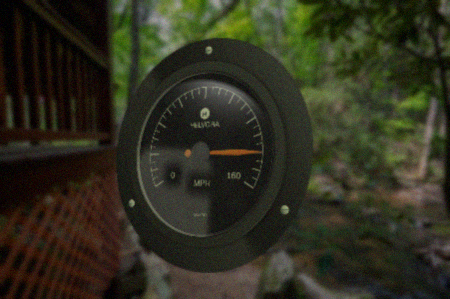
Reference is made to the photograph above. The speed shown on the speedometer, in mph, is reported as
140 mph
